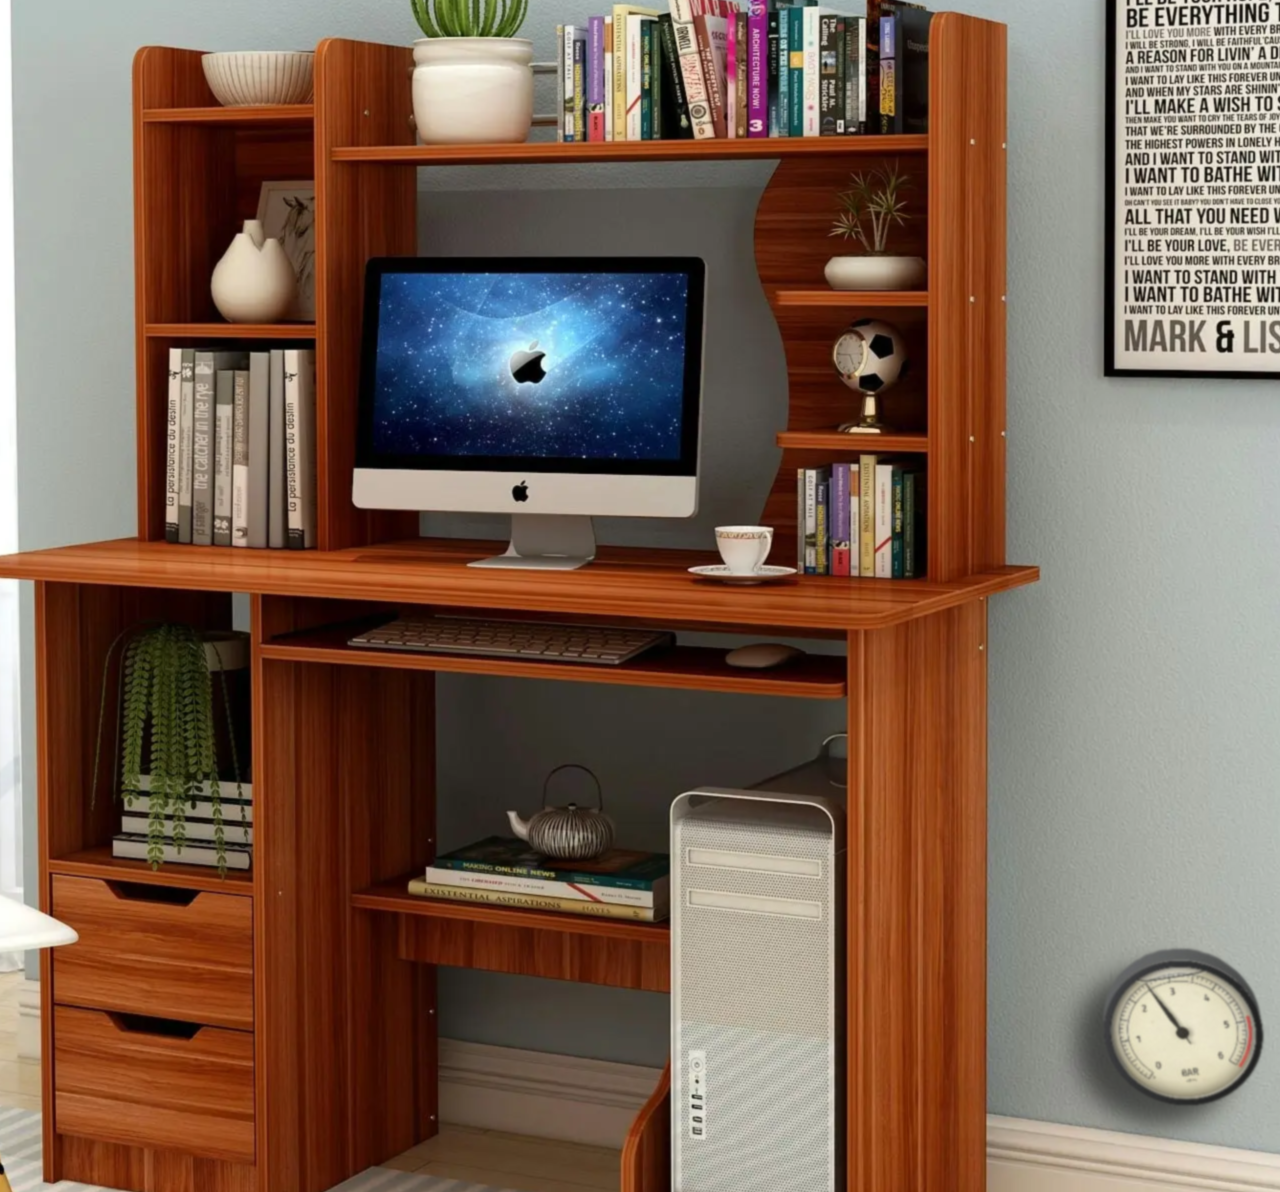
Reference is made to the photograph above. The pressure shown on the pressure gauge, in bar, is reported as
2.5 bar
